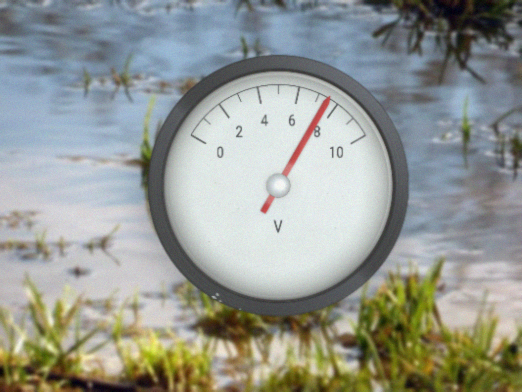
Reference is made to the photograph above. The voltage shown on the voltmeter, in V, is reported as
7.5 V
